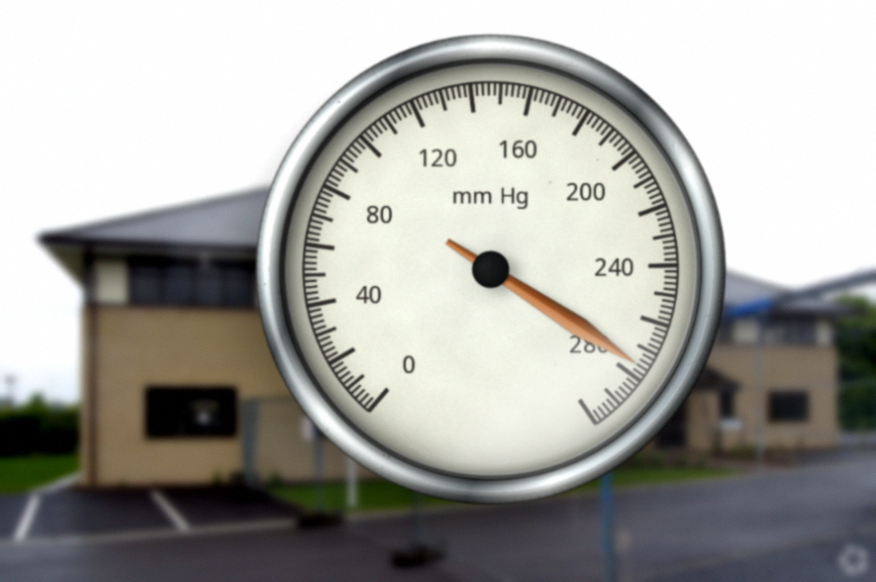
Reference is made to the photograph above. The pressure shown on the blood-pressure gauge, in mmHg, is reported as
276 mmHg
